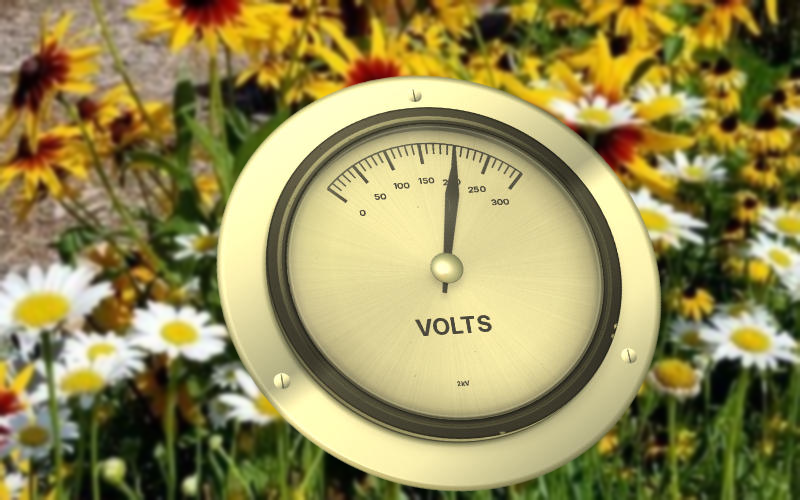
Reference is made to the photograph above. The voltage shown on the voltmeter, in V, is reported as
200 V
